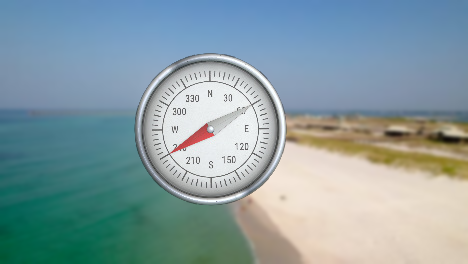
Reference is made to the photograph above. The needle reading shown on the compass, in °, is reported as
240 °
